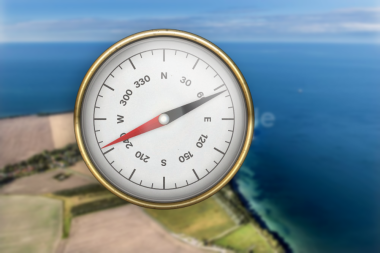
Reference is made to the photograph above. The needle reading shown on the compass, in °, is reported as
245 °
